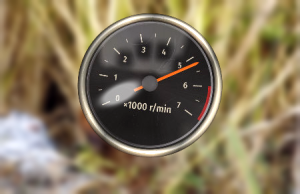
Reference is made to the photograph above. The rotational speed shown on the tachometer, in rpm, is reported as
5250 rpm
